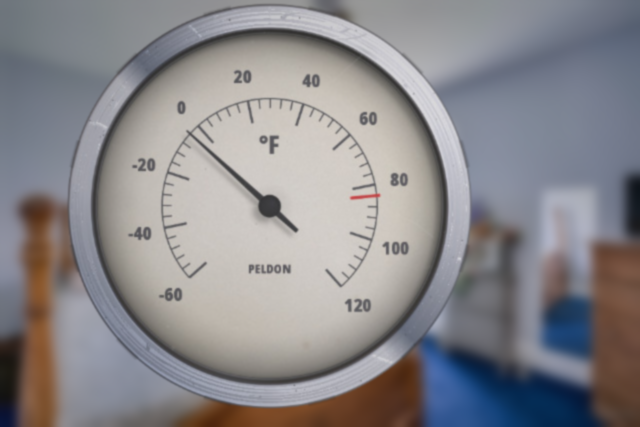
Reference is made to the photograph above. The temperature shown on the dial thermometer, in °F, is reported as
-4 °F
